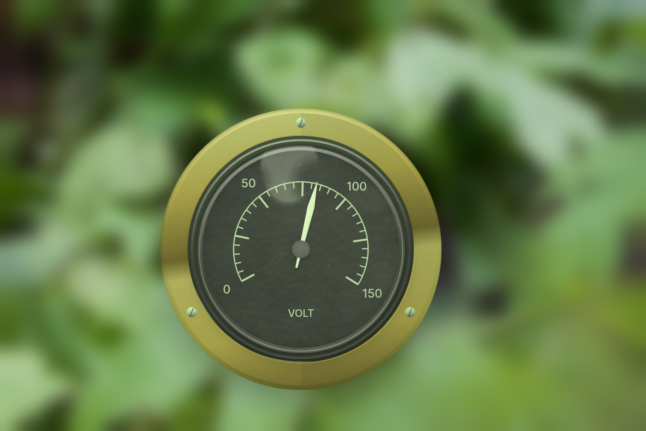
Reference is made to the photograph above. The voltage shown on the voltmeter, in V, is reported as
82.5 V
